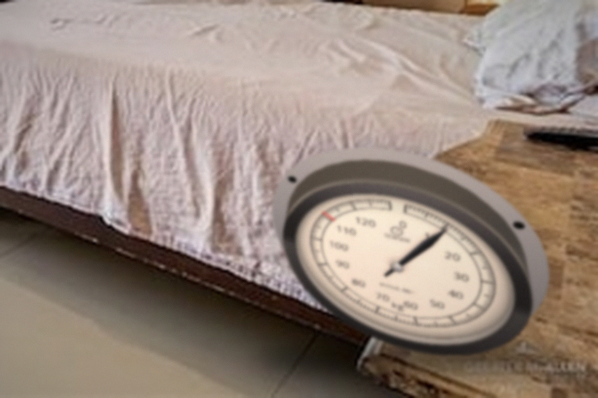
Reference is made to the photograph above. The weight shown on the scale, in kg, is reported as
10 kg
